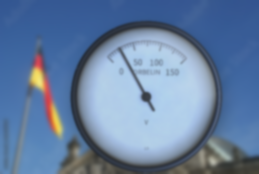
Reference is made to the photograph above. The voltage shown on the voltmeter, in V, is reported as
25 V
